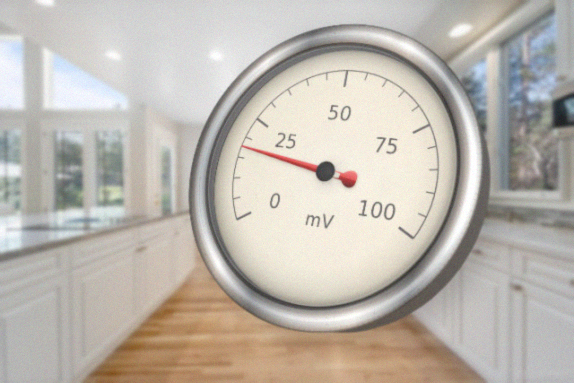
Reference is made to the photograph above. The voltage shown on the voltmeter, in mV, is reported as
17.5 mV
